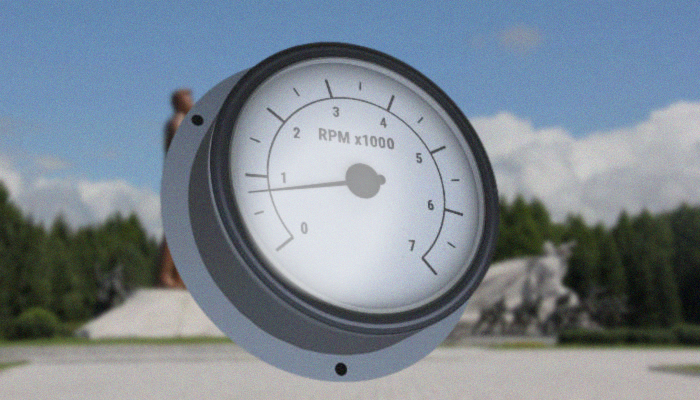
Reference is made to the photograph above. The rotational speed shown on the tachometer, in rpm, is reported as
750 rpm
